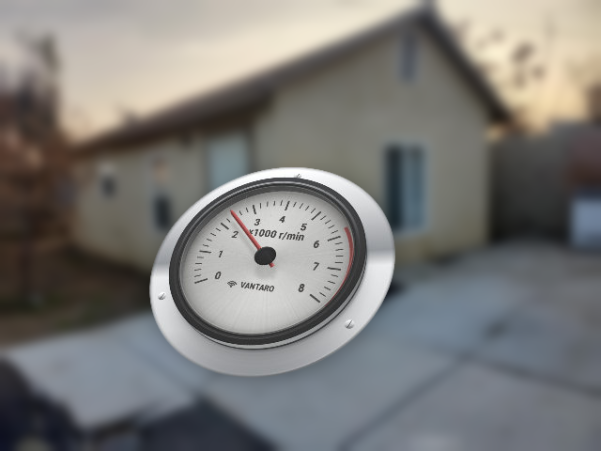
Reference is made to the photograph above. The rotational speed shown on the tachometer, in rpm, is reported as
2400 rpm
